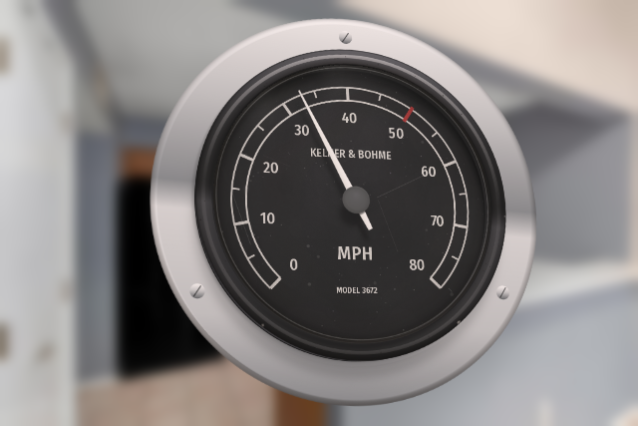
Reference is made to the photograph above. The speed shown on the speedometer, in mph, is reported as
32.5 mph
